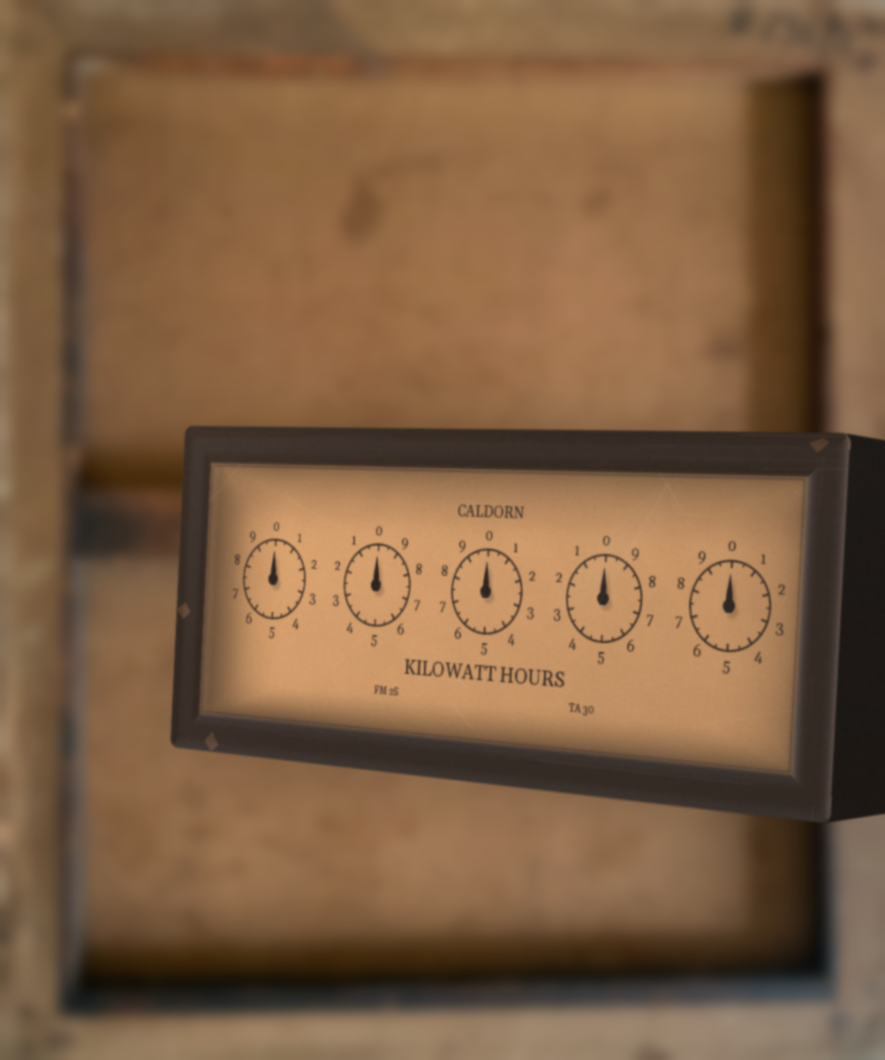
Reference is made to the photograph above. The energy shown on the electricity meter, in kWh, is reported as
0 kWh
